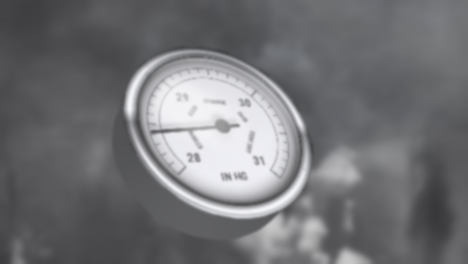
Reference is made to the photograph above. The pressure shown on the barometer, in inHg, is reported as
28.4 inHg
